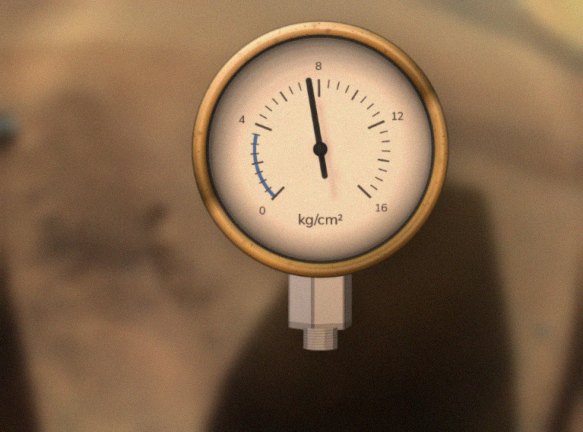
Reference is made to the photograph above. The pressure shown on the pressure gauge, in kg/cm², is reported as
7.5 kg/cm²
